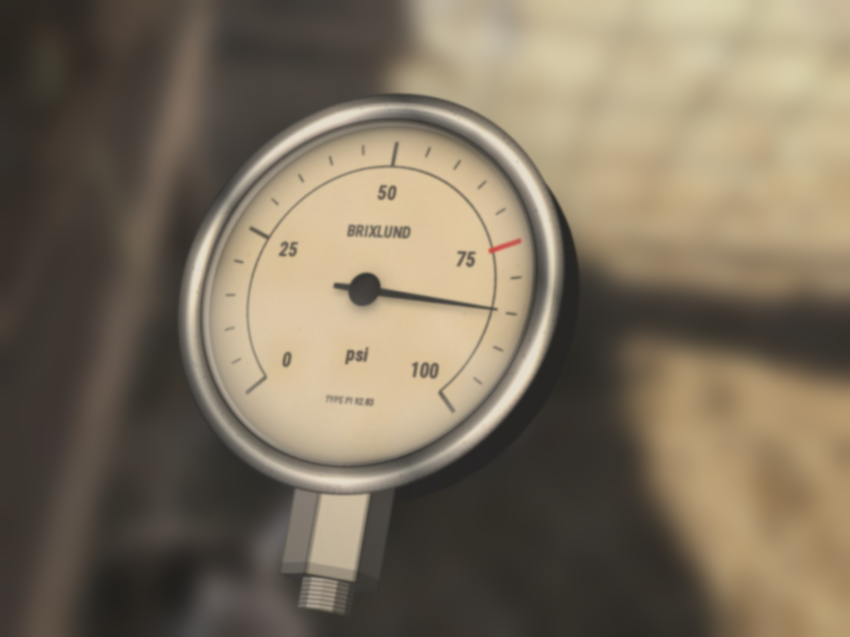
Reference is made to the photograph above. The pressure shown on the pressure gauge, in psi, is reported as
85 psi
